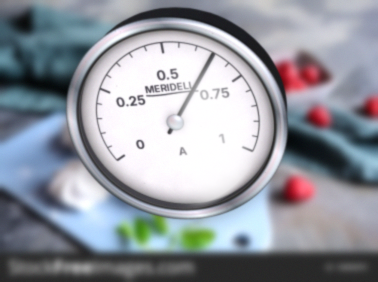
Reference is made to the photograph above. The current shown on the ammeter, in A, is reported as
0.65 A
